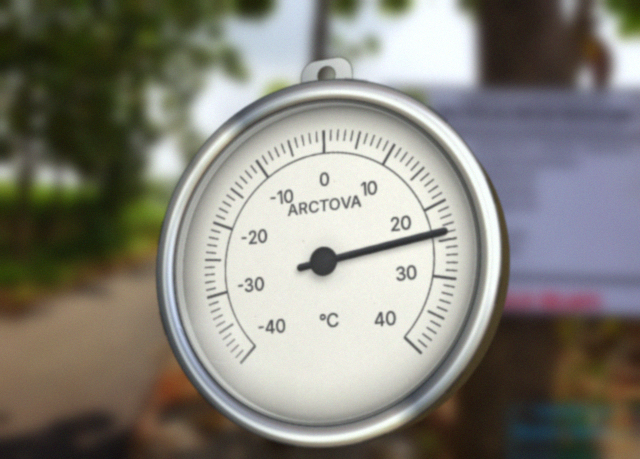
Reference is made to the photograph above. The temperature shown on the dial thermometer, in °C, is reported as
24 °C
